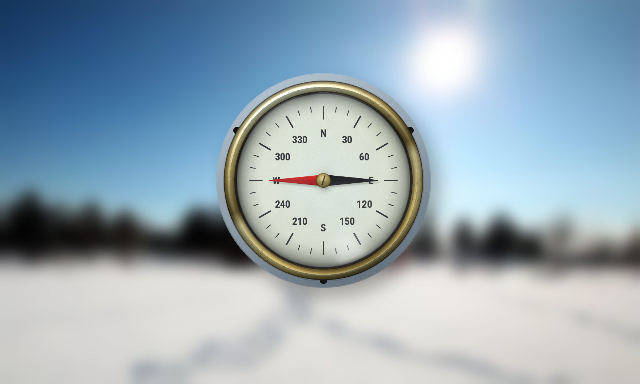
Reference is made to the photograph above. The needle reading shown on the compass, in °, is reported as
270 °
